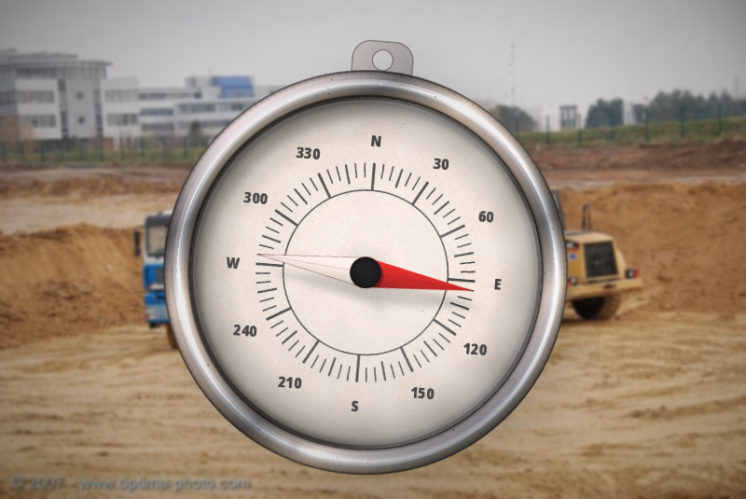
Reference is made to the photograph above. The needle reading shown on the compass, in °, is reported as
95 °
